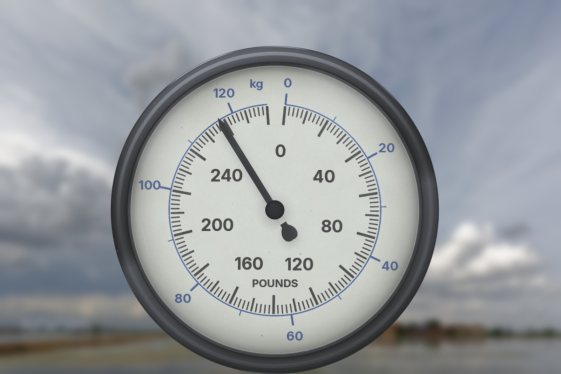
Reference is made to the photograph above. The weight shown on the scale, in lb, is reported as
258 lb
